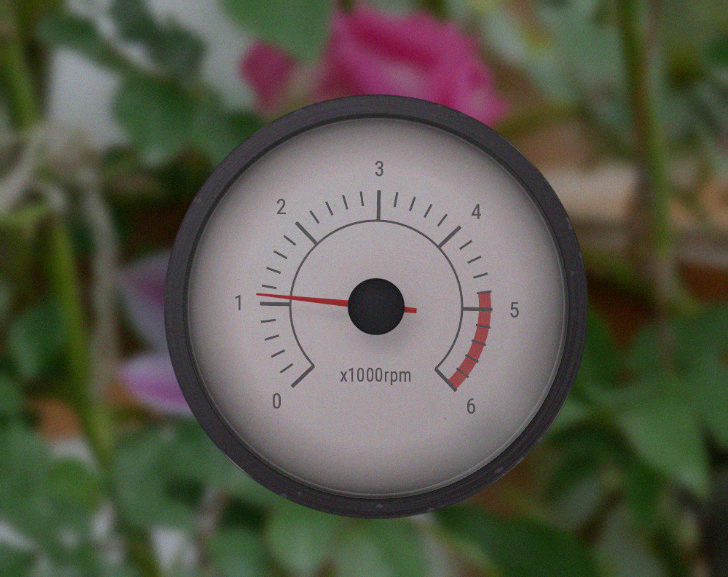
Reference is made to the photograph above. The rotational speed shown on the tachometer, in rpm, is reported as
1100 rpm
